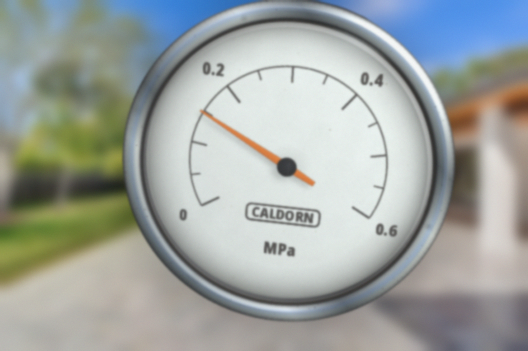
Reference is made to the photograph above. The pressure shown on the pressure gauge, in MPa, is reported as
0.15 MPa
